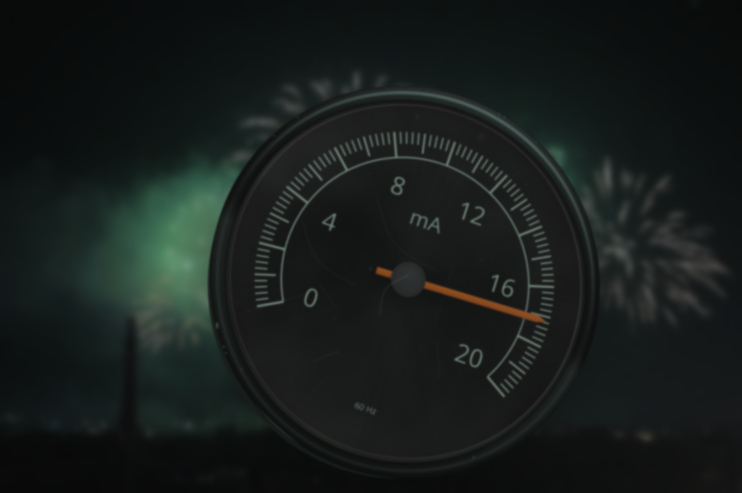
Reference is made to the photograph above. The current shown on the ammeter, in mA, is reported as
17.2 mA
